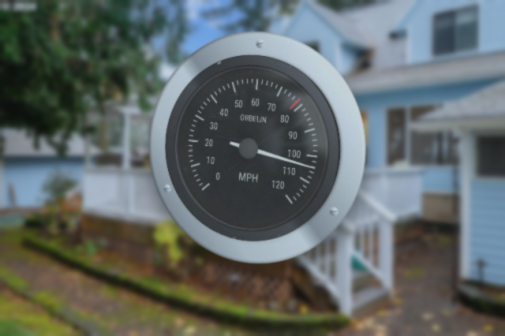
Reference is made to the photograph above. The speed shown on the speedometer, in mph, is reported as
104 mph
